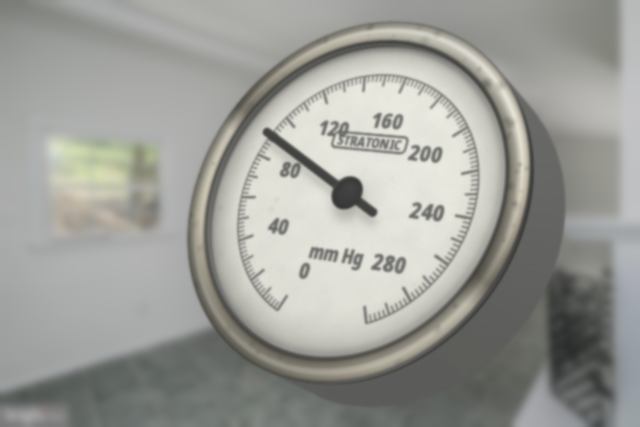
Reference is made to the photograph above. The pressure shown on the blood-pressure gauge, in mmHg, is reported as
90 mmHg
